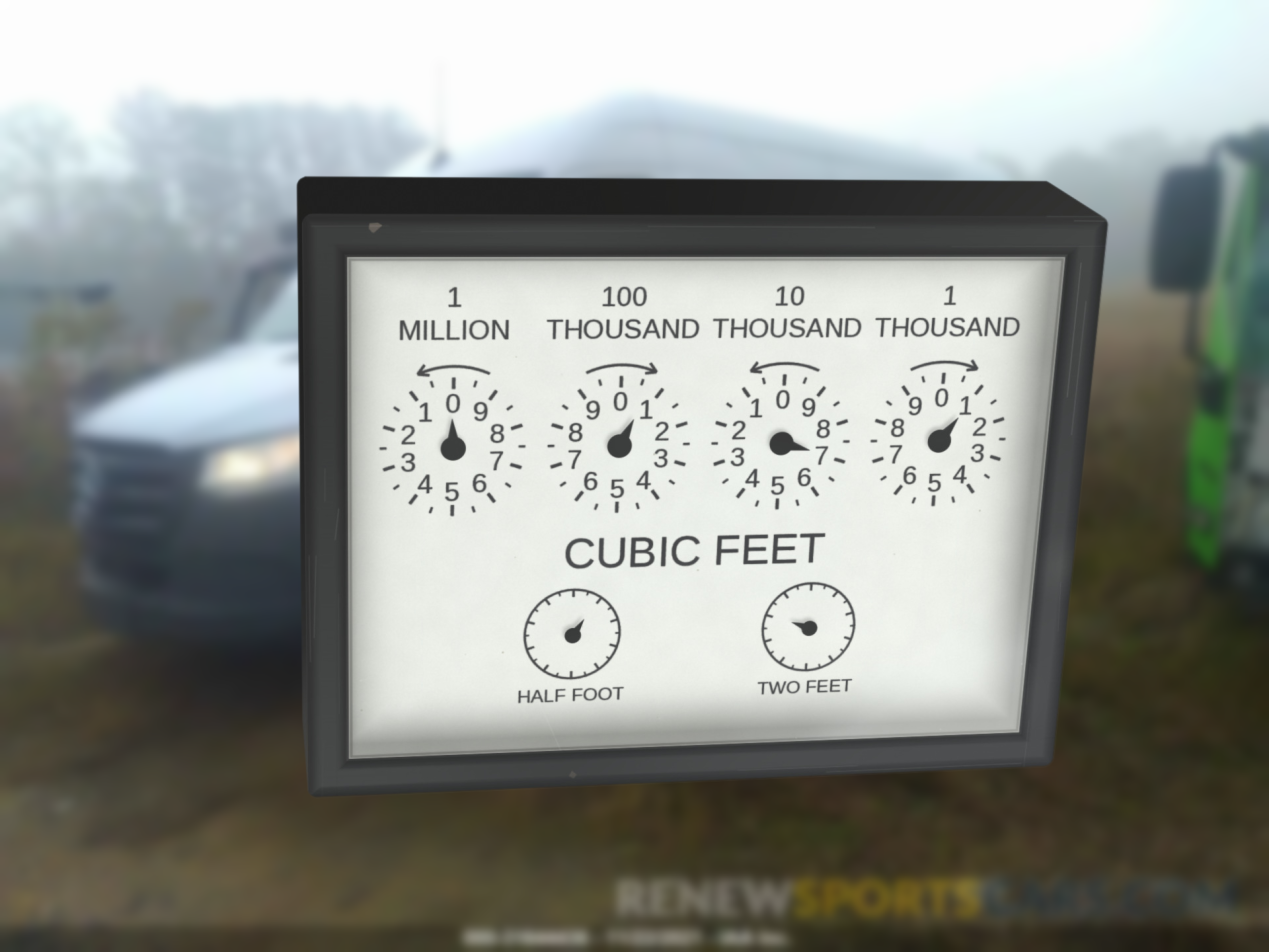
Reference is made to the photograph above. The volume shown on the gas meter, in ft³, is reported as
7100 ft³
